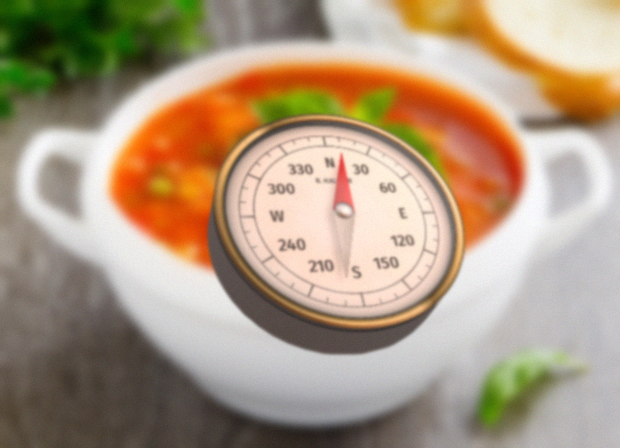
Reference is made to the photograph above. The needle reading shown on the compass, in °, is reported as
10 °
